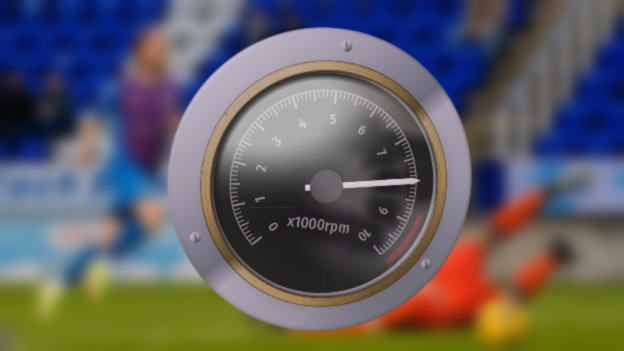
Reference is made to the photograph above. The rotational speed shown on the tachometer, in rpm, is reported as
8000 rpm
